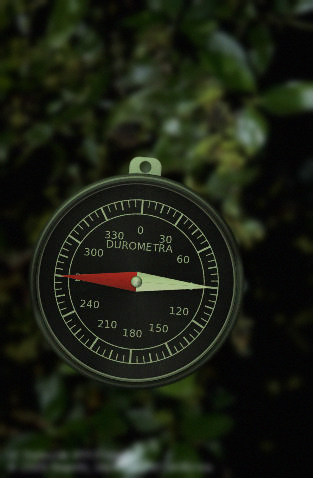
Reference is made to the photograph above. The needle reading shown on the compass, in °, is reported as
270 °
